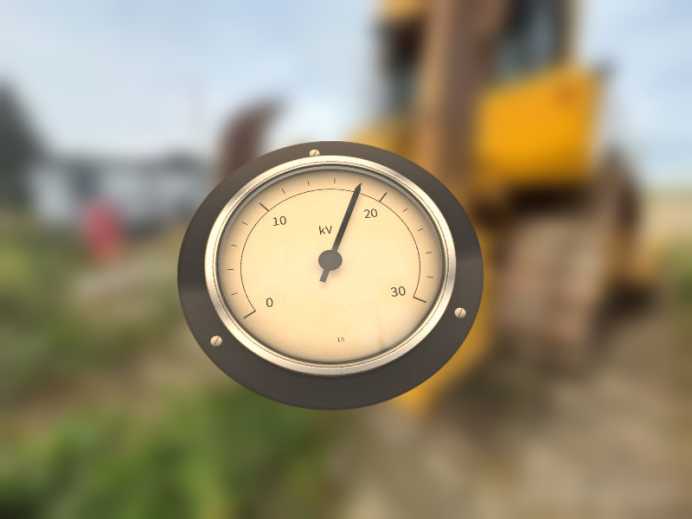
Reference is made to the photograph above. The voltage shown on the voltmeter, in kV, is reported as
18 kV
